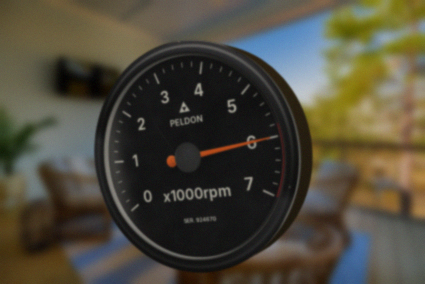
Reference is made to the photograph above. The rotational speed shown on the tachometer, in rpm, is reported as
6000 rpm
